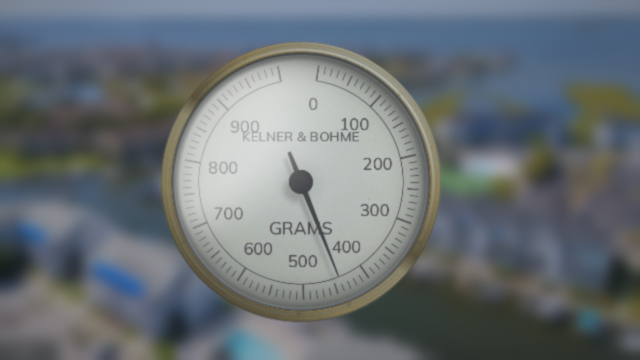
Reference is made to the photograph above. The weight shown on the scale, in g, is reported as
440 g
